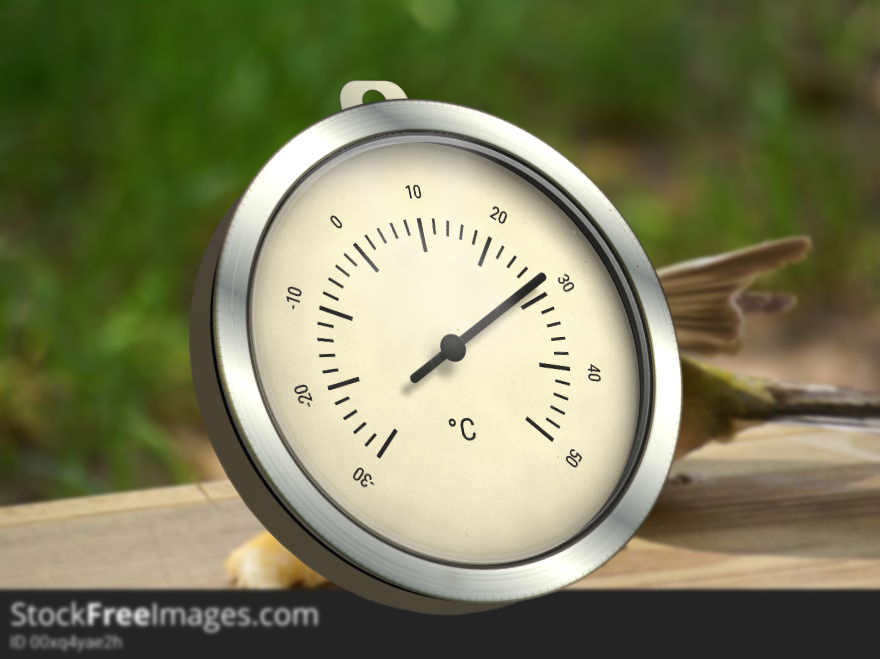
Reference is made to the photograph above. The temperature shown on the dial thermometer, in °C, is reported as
28 °C
